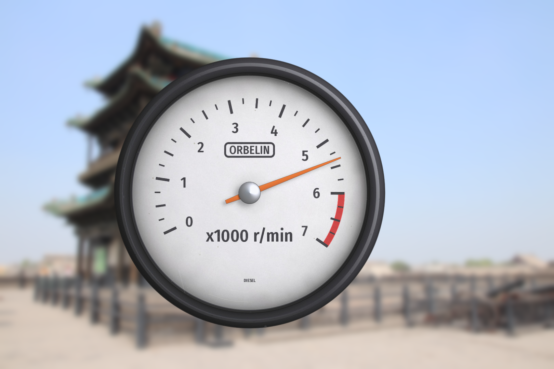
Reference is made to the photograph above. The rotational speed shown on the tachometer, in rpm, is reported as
5375 rpm
